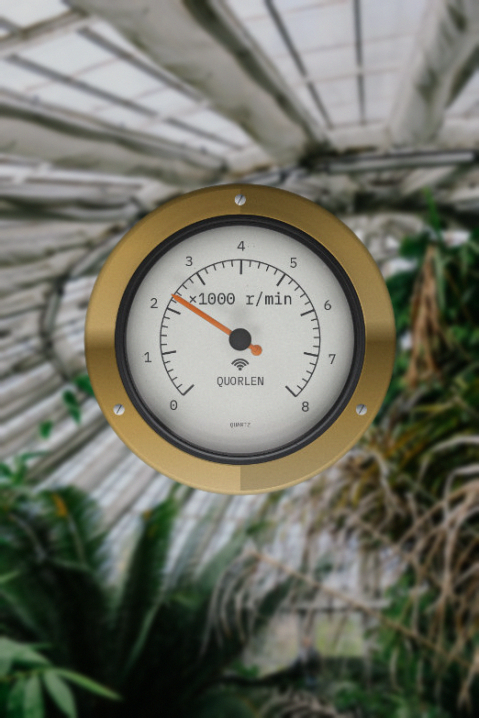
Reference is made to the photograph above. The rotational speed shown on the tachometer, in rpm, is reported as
2300 rpm
